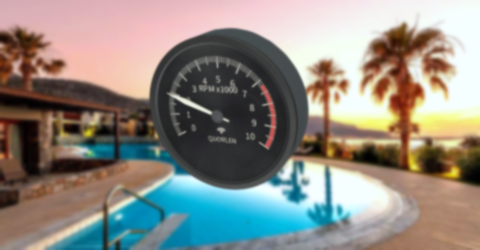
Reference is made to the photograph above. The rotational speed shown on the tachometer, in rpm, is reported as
2000 rpm
